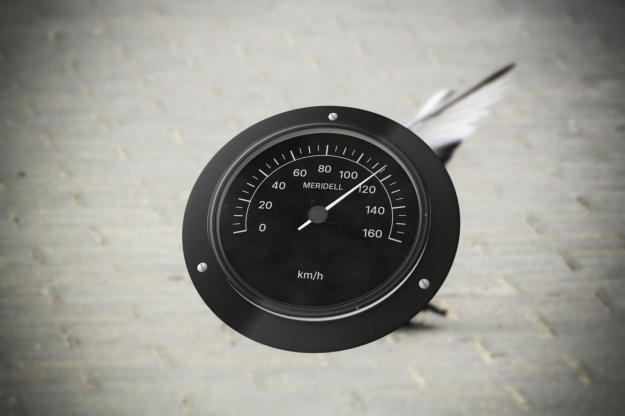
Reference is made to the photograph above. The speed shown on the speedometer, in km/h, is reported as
115 km/h
